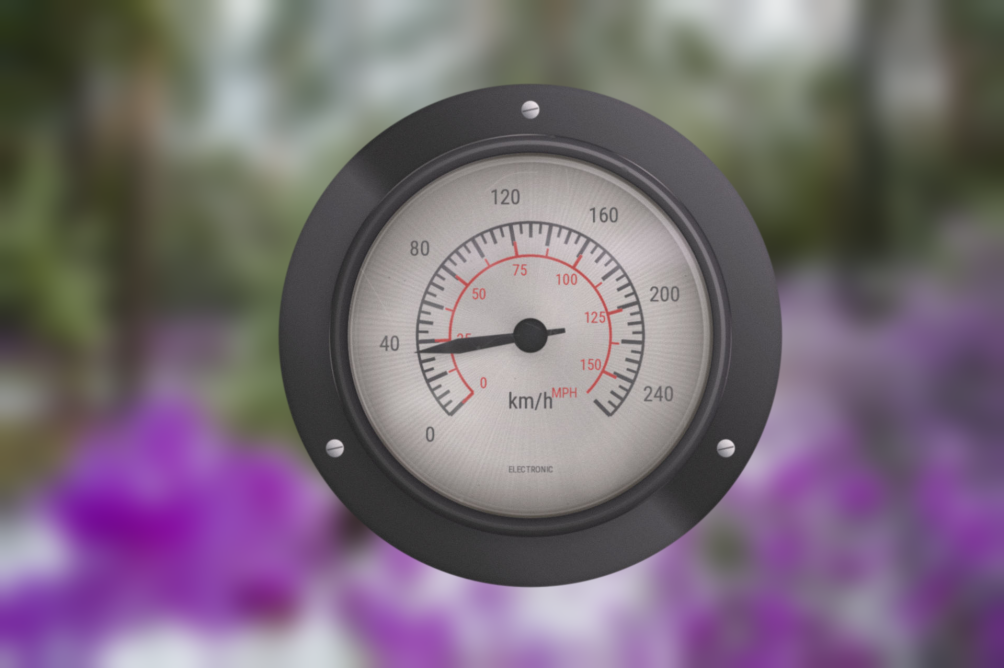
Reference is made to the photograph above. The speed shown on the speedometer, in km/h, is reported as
35 km/h
